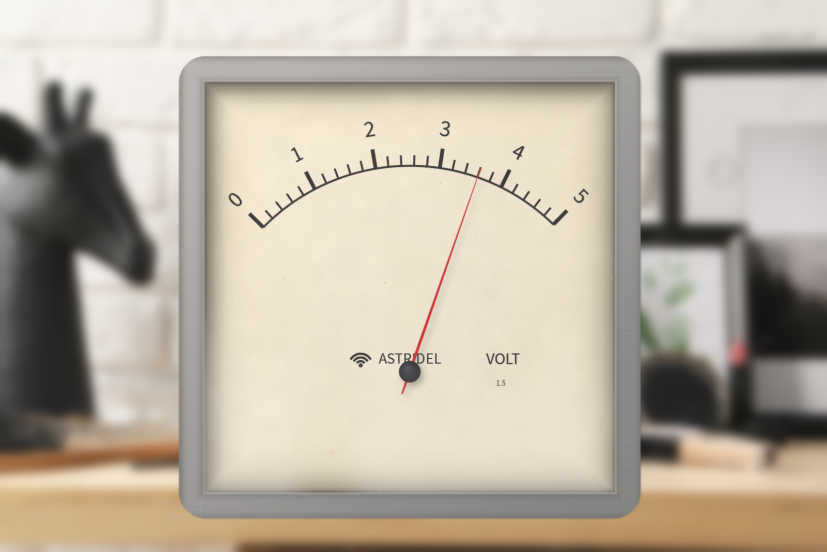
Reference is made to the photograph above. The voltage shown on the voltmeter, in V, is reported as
3.6 V
